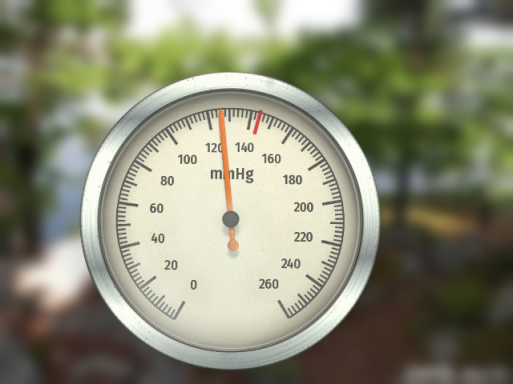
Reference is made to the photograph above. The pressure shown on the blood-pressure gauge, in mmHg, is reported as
126 mmHg
